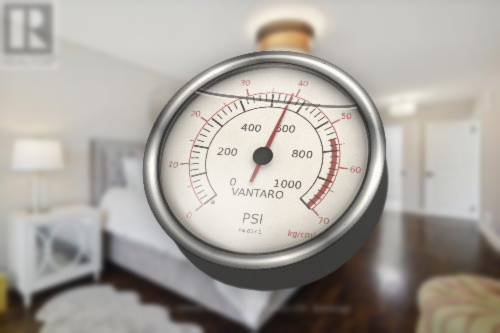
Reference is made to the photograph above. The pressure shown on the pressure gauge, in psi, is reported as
560 psi
